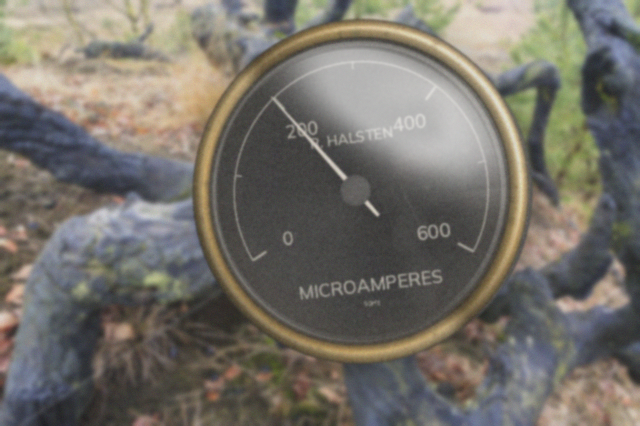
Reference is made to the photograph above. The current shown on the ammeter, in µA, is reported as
200 µA
